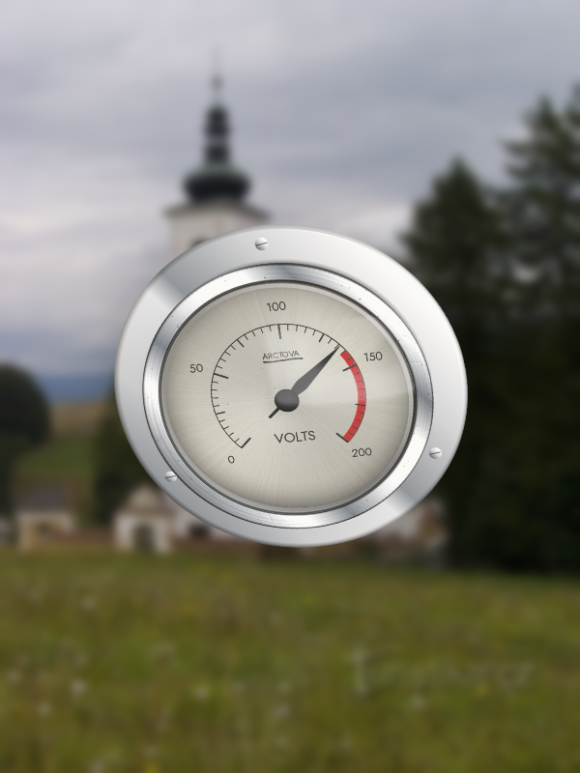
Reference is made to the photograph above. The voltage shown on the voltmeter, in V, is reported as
135 V
